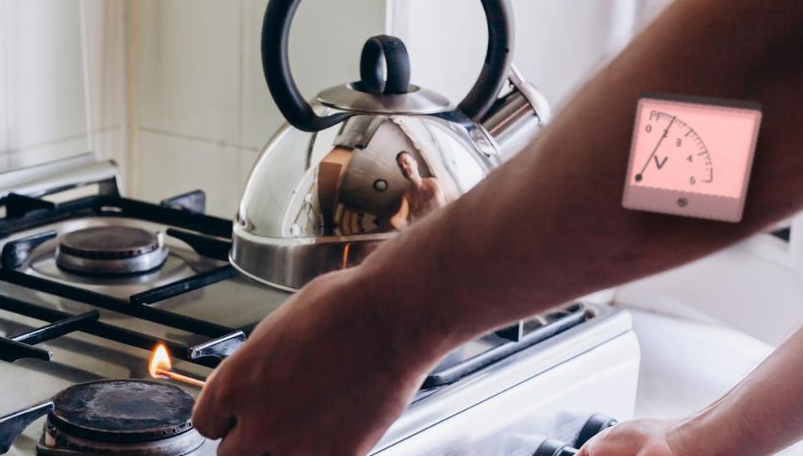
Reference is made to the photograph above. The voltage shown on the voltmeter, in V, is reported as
2 V
